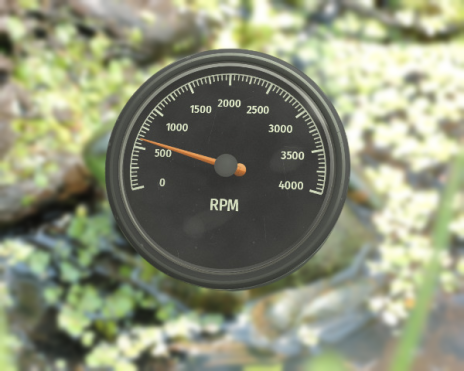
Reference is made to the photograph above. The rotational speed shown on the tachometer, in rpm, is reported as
600 rpm
